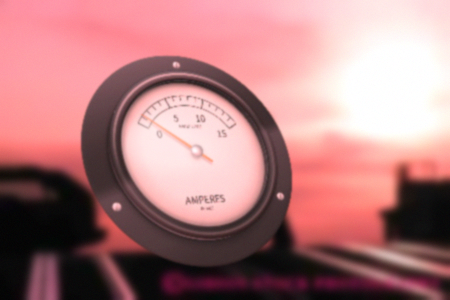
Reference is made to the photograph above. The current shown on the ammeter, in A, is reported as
1 A
